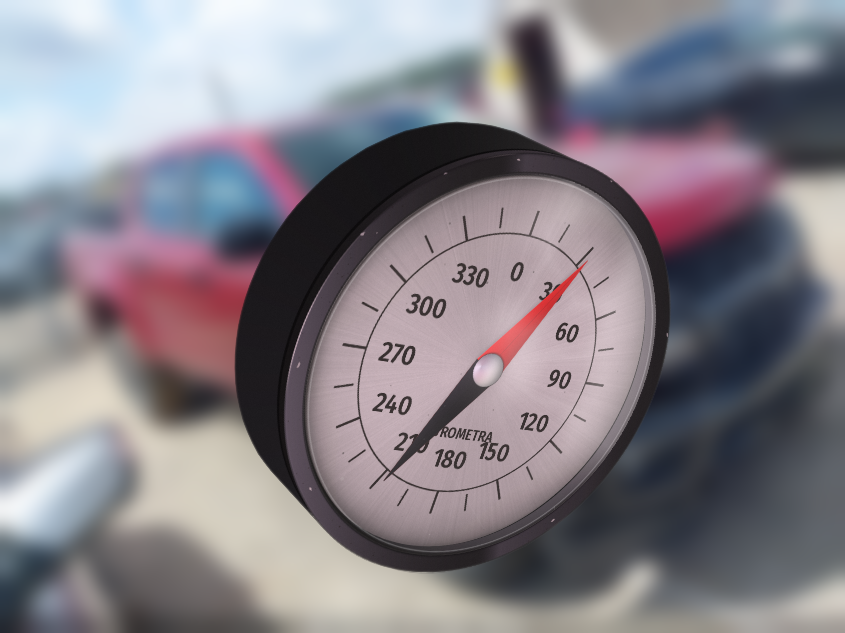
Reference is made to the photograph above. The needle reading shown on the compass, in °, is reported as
30 °
